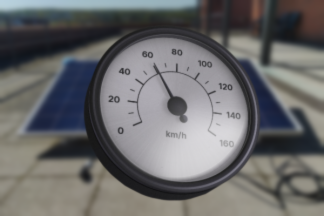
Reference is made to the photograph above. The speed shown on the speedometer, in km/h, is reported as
60 km/h
